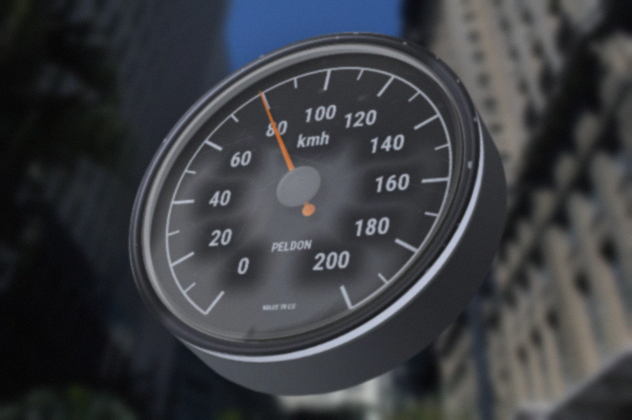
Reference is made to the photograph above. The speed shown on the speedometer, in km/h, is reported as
80 km/h
